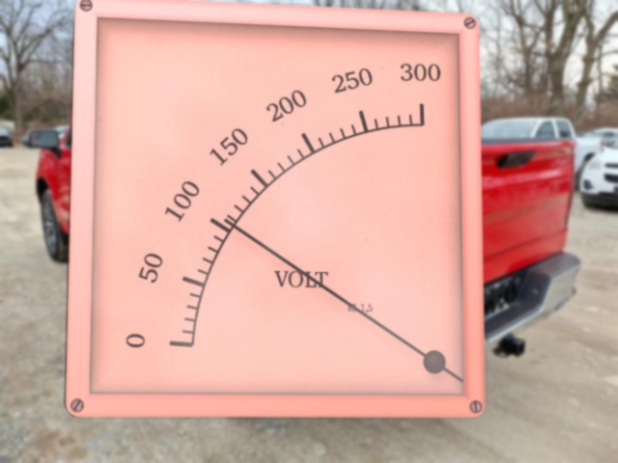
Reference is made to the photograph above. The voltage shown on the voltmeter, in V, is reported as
105 V
